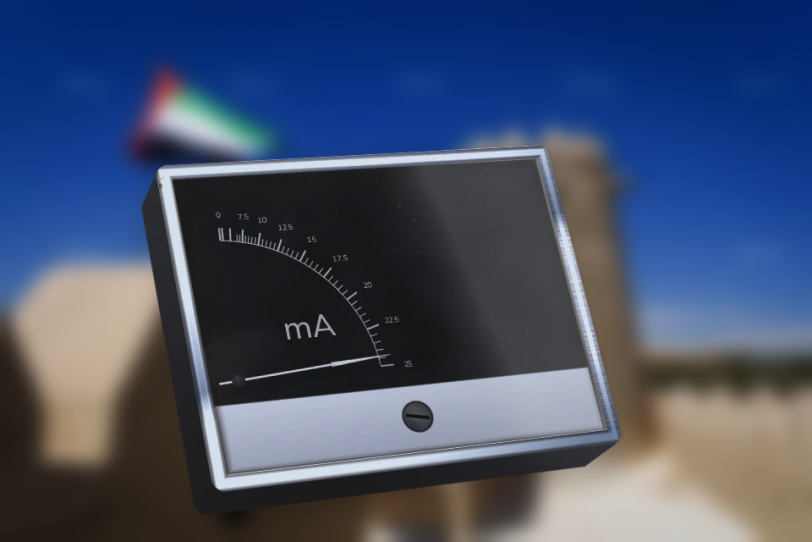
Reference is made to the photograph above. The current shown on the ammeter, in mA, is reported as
24.5 mA
